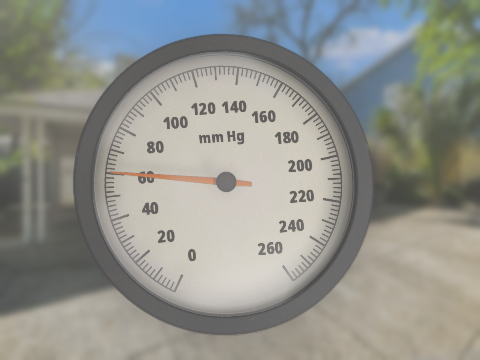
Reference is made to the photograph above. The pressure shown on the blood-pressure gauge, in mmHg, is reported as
60 mmHg
